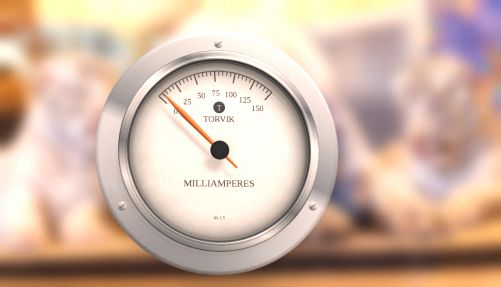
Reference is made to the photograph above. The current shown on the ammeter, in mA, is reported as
5 mA
